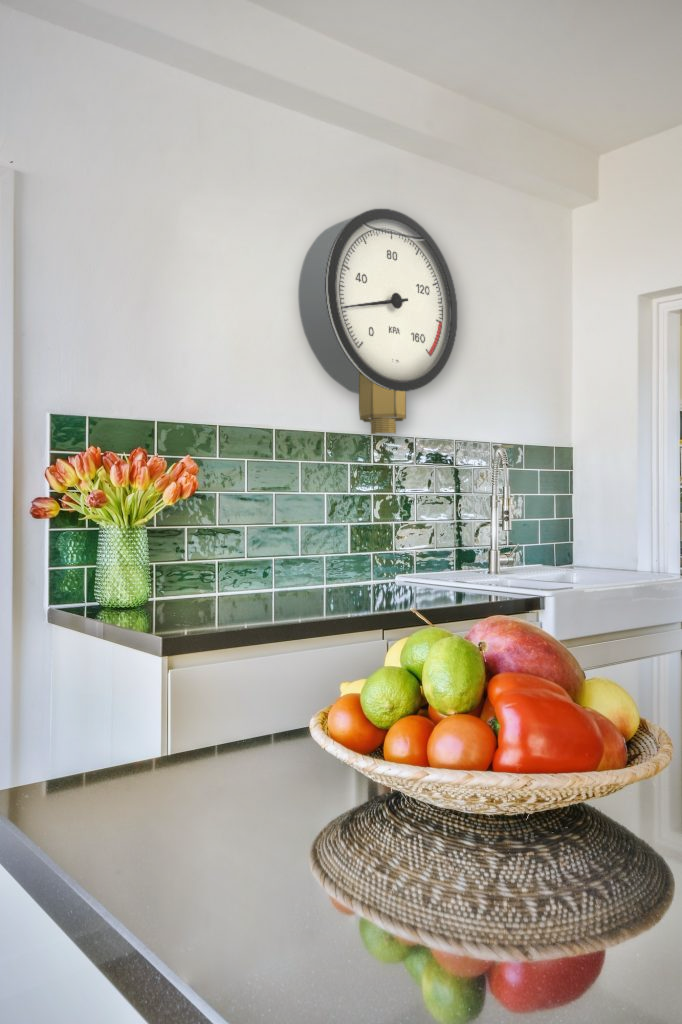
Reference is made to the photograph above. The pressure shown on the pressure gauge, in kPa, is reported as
20 kPa
